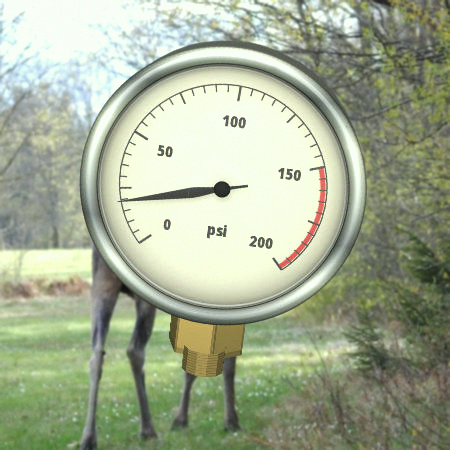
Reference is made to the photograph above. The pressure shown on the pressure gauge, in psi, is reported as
20 psi
